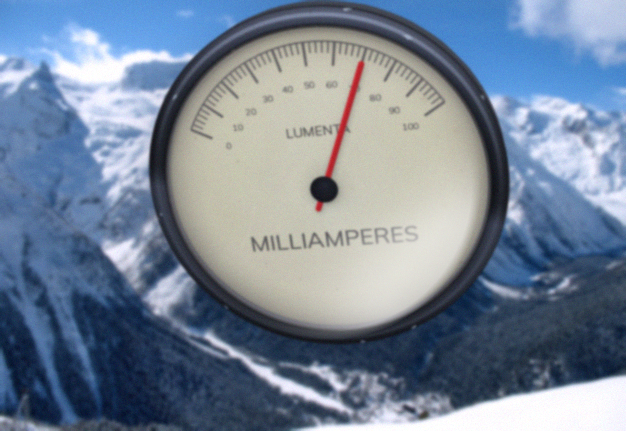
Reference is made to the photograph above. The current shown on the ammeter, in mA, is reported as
70 mA
